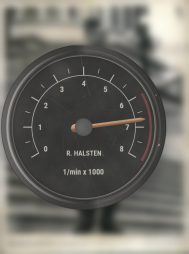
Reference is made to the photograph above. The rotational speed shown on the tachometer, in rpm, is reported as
6750 rpm
